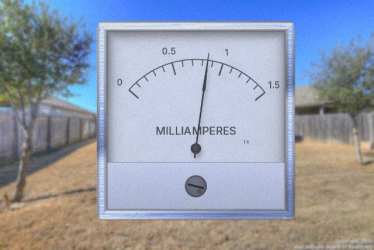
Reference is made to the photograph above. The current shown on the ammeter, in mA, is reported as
0.85 mA
